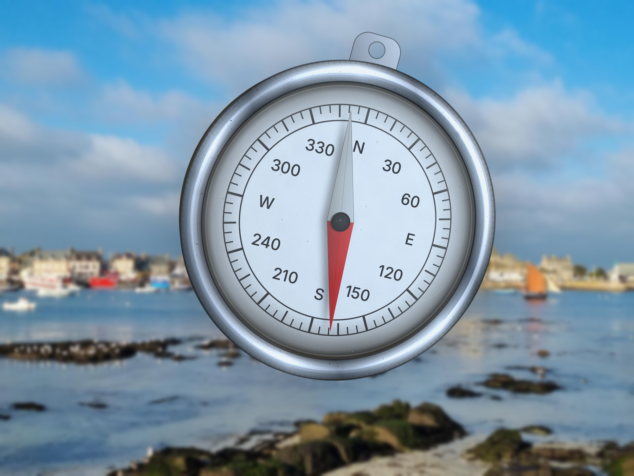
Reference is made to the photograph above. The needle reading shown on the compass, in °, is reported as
170 °
